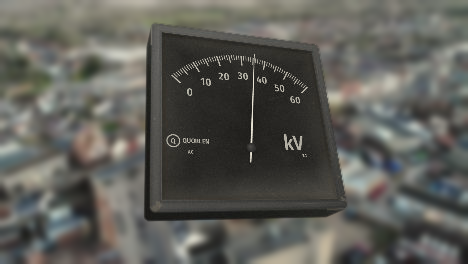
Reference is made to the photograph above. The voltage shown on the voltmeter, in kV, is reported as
35 kV
